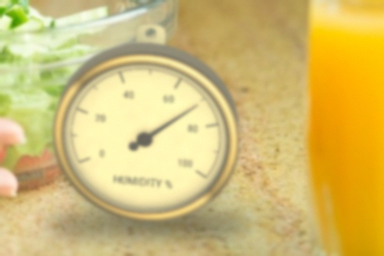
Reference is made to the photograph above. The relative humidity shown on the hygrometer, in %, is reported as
70 %
